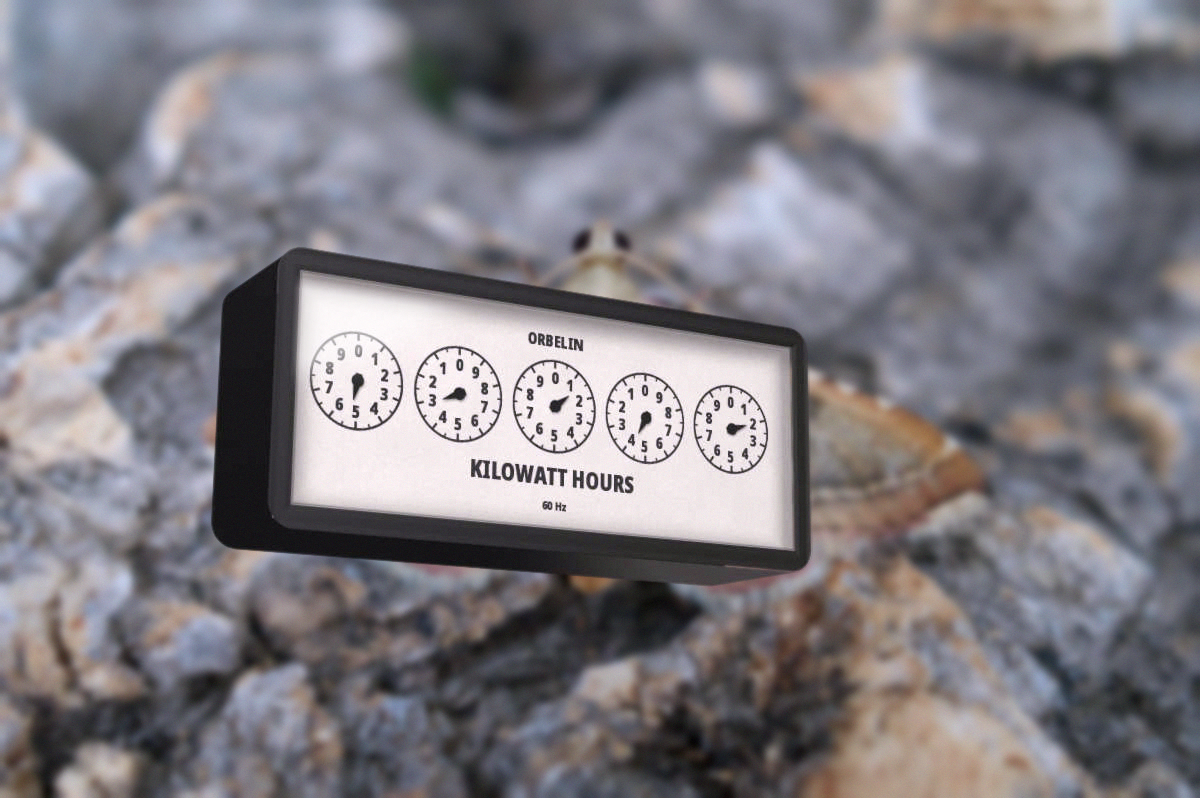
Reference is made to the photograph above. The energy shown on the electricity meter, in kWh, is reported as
53142 kWh
